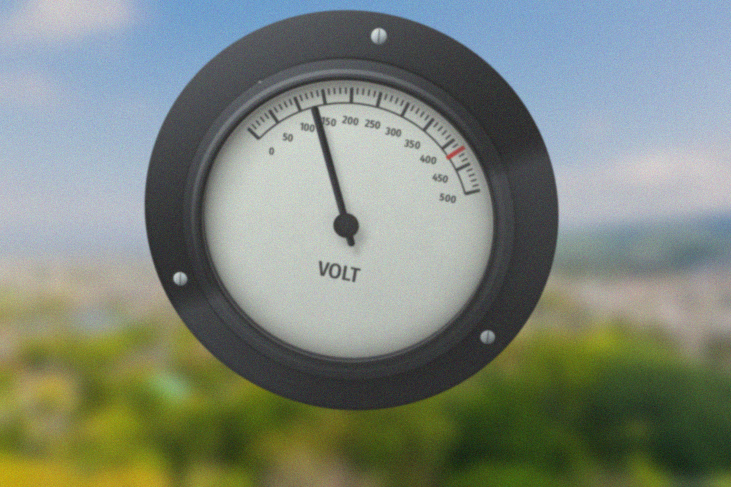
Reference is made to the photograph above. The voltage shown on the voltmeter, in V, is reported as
130 V
